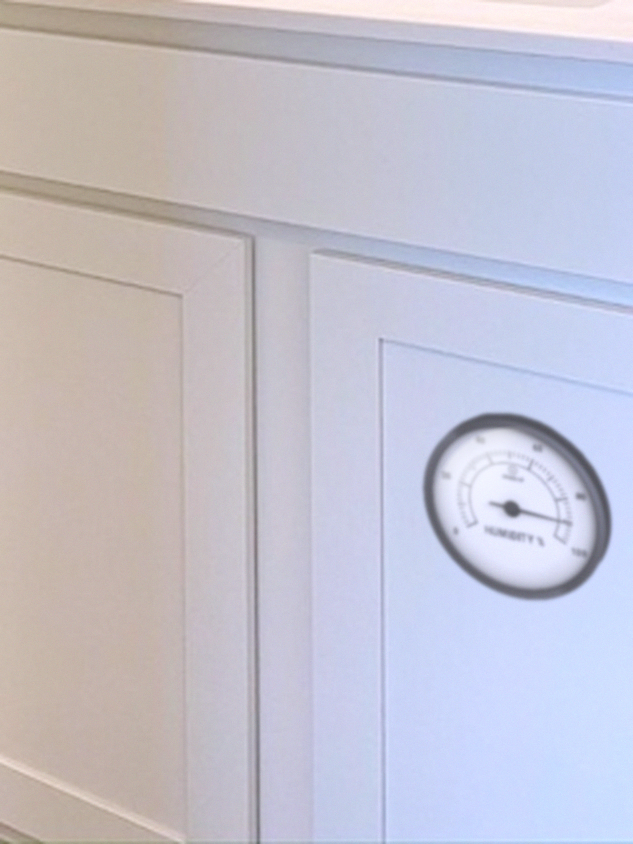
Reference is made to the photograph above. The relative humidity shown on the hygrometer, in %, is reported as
90 %
